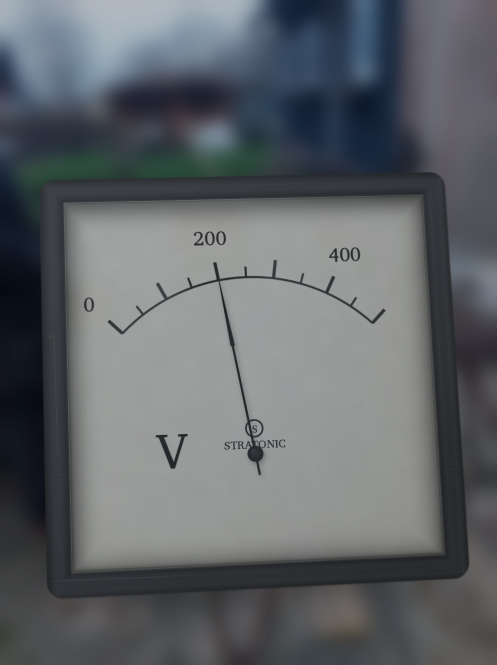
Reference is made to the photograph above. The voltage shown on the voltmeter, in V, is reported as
200 V
